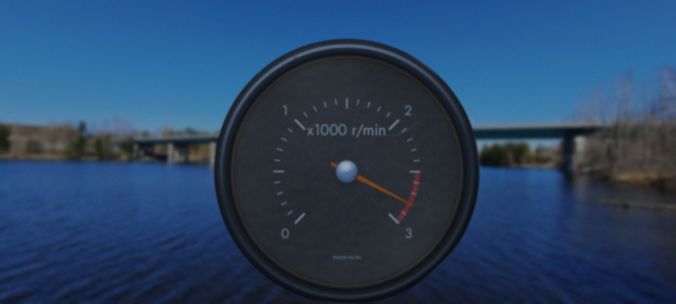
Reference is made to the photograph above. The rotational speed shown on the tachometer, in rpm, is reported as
2800 rpm
